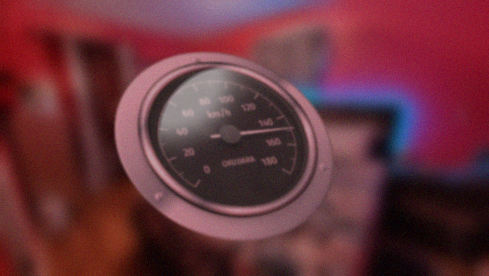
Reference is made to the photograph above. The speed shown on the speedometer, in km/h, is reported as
150 km/h
